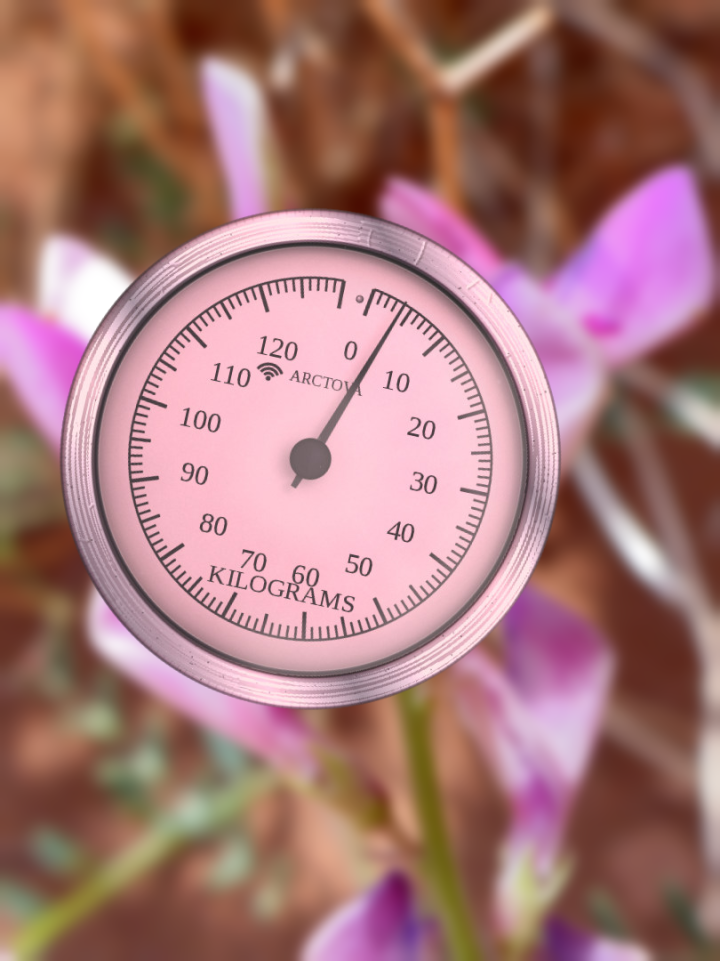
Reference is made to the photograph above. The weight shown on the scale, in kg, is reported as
4 kg
